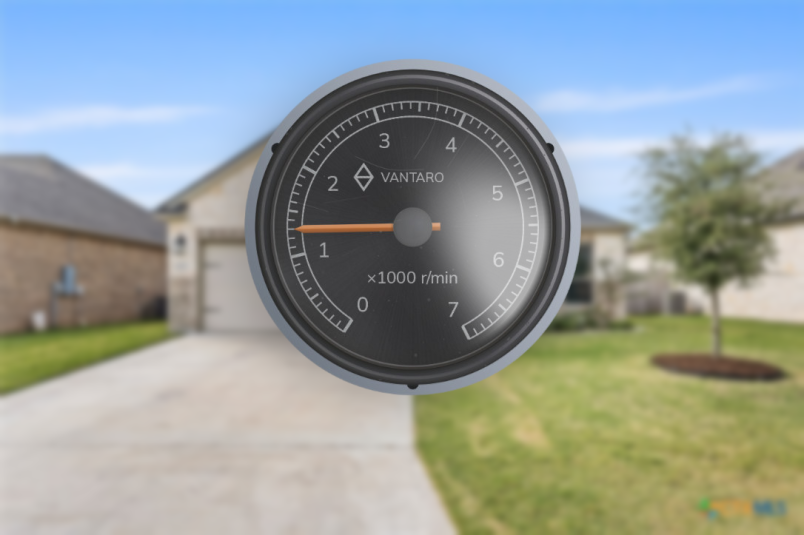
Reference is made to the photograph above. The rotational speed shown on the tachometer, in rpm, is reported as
1300 rpm
